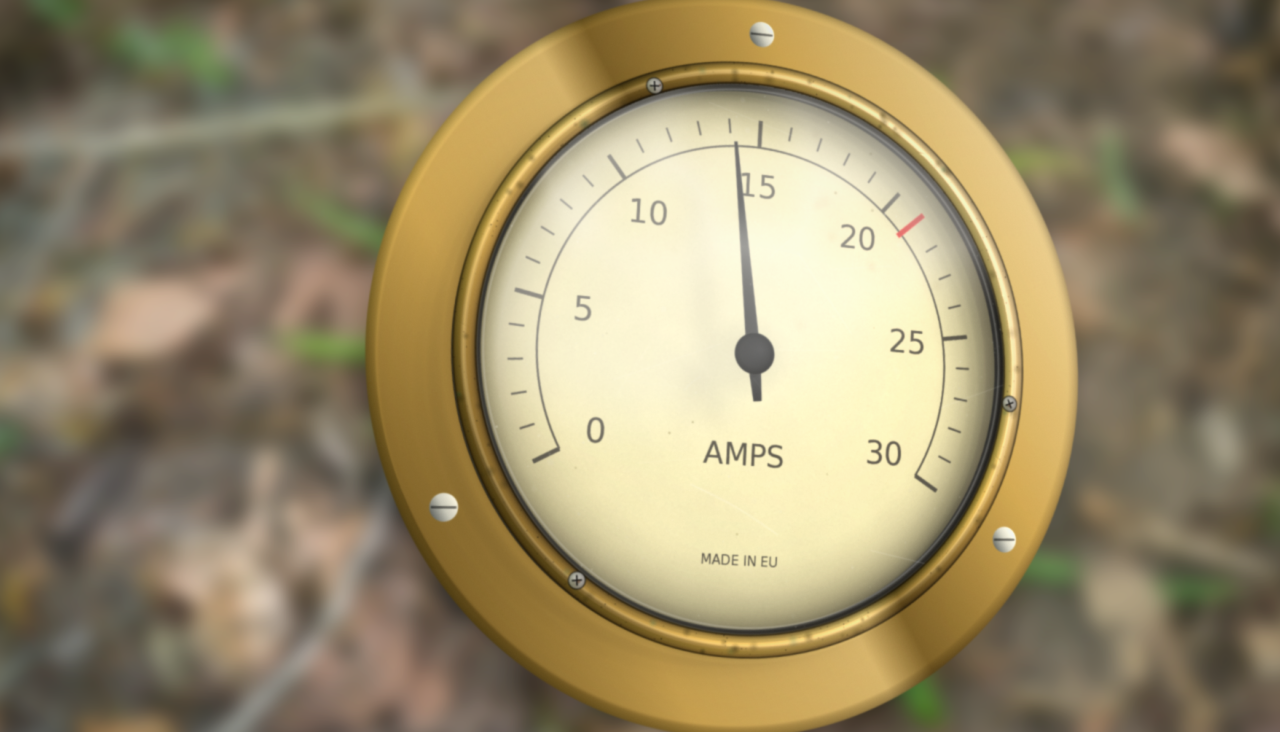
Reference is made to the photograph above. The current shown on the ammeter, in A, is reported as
14 A
